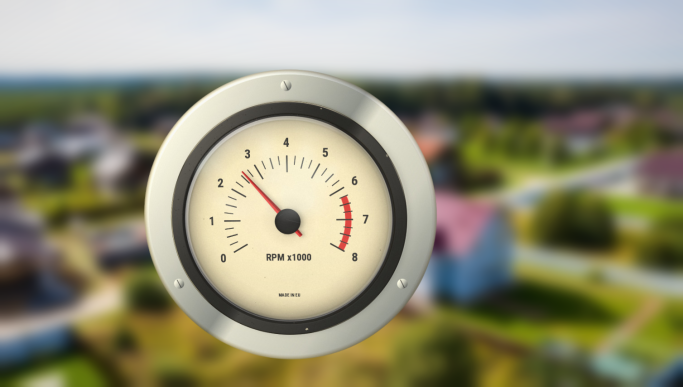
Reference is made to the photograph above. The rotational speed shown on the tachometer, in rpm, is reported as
2625 rpm
